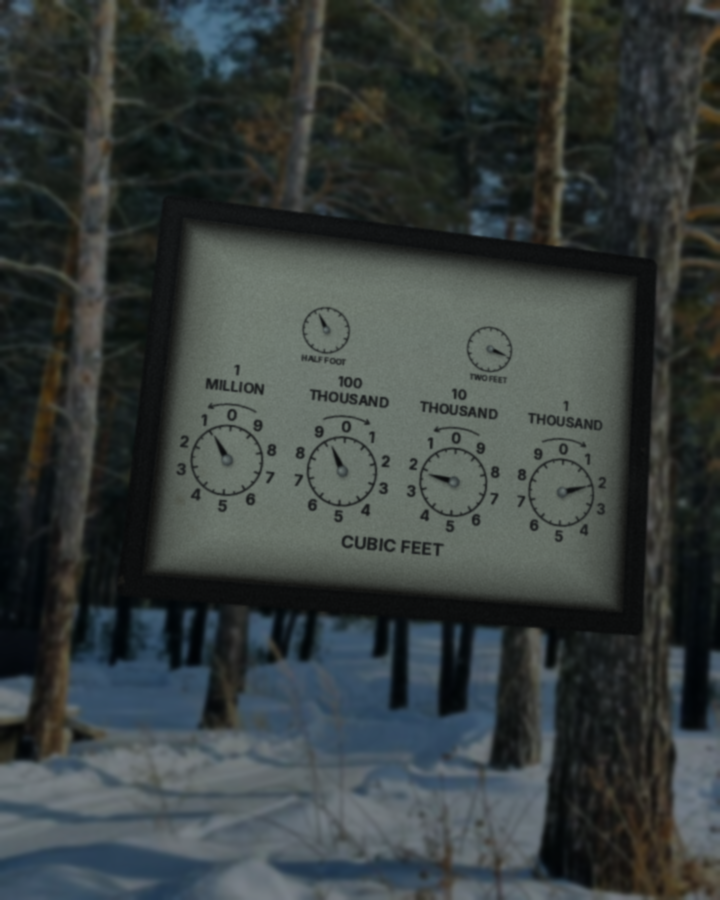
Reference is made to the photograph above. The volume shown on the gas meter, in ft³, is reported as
92200 ft³
